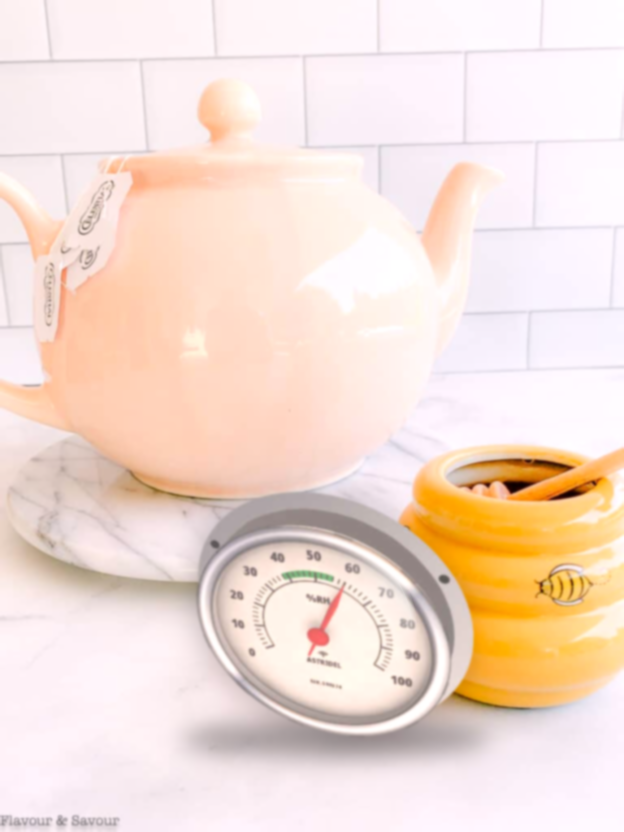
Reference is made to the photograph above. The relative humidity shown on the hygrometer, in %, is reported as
60 %
